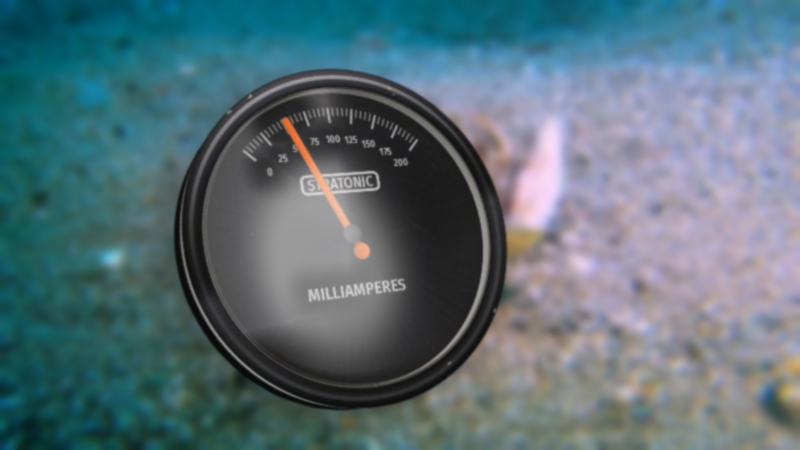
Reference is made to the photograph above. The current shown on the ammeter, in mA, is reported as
50 mA
